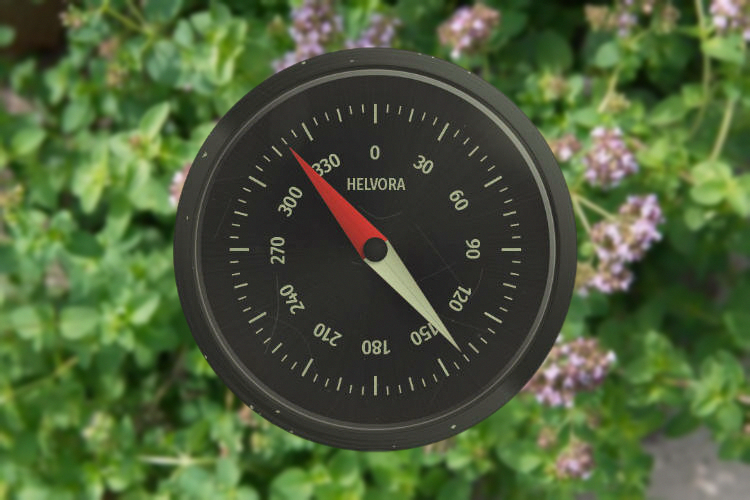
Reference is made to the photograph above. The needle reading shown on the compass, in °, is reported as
320 °
